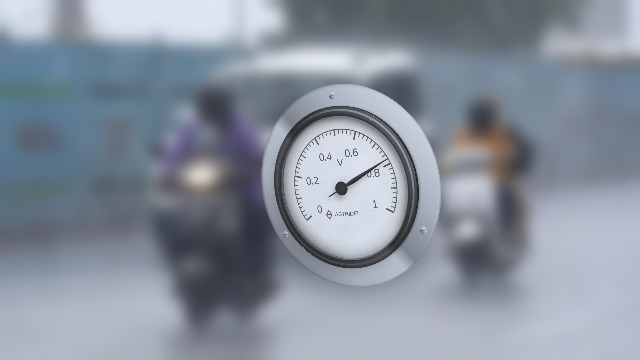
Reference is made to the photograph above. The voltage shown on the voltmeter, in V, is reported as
0.78 V
